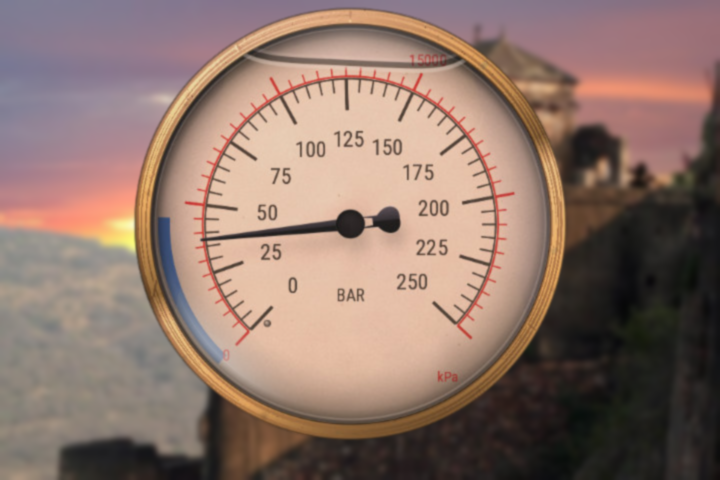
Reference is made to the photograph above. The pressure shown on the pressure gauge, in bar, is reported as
37.5 bar
